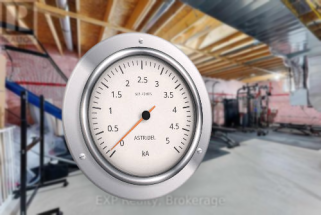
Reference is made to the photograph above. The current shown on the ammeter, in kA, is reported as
0.1 kA
